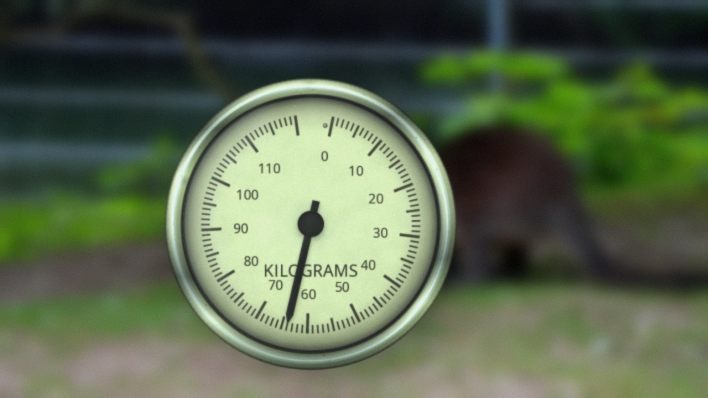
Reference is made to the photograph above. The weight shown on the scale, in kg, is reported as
64 kg
